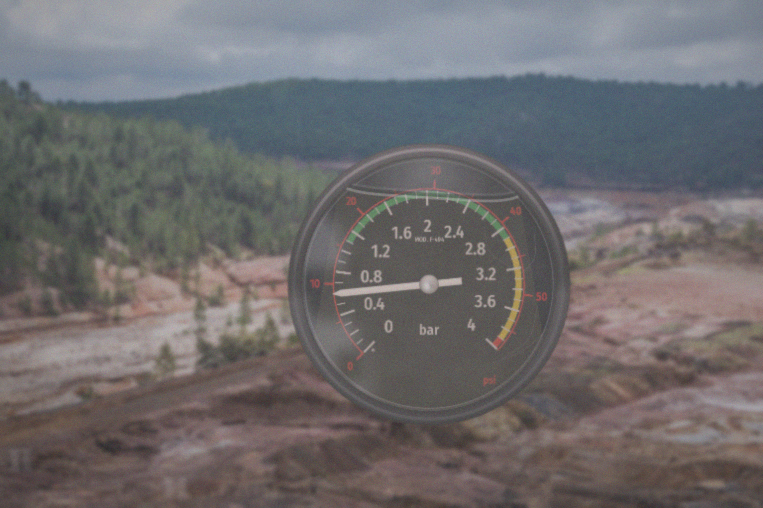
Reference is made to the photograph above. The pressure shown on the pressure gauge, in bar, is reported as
0.6 bar
